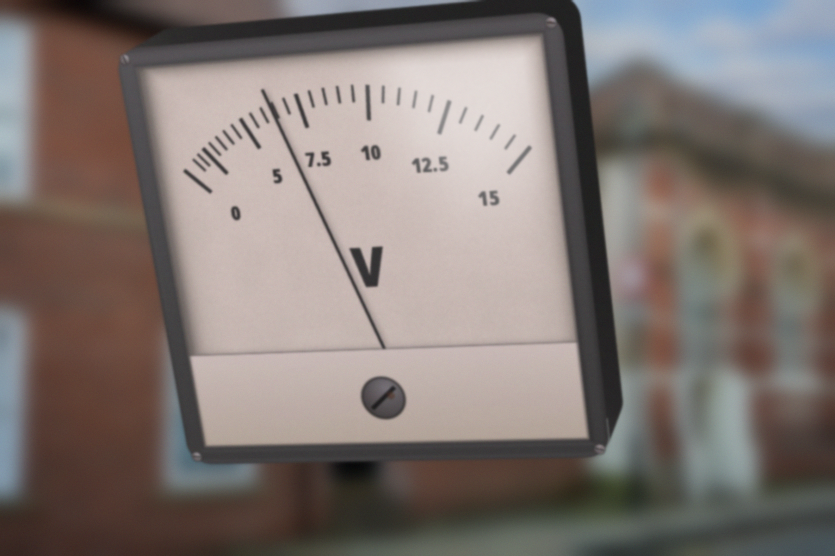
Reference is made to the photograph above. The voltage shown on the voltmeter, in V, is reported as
6.5 V
